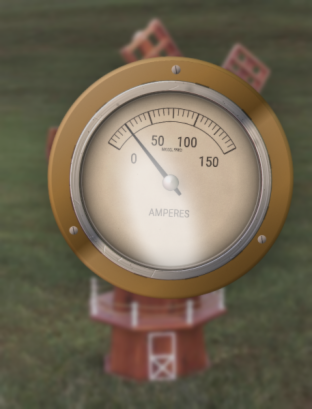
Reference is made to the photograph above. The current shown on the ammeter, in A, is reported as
25 A
